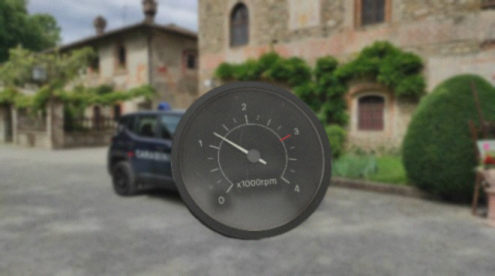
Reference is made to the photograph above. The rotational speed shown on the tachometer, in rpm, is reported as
1250 rpm
